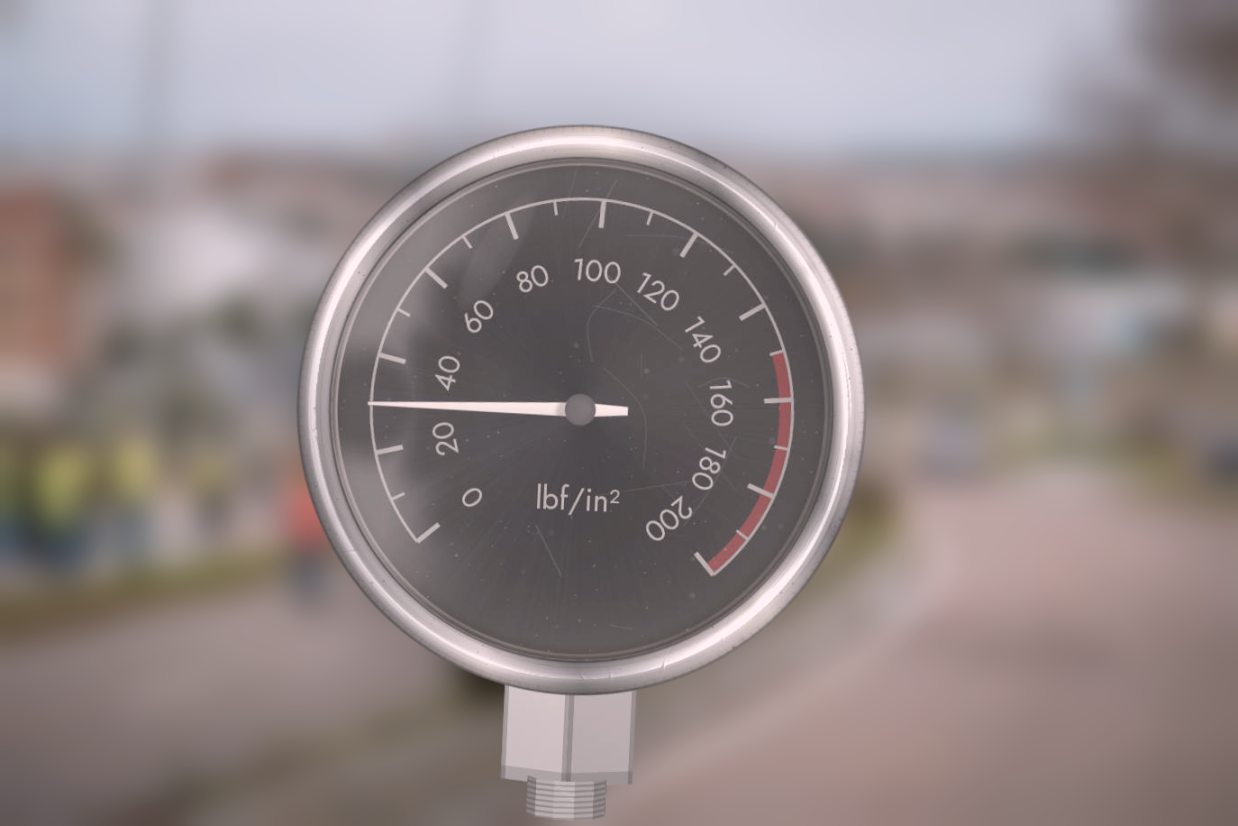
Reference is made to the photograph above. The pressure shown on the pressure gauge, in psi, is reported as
30 psi
